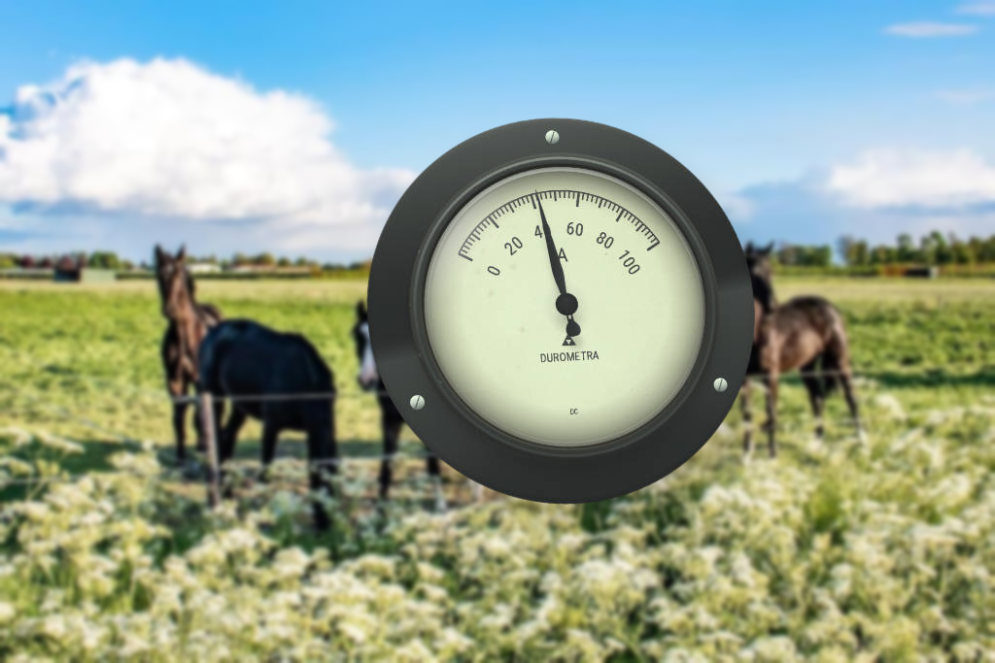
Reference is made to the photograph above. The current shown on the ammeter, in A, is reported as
42 A
